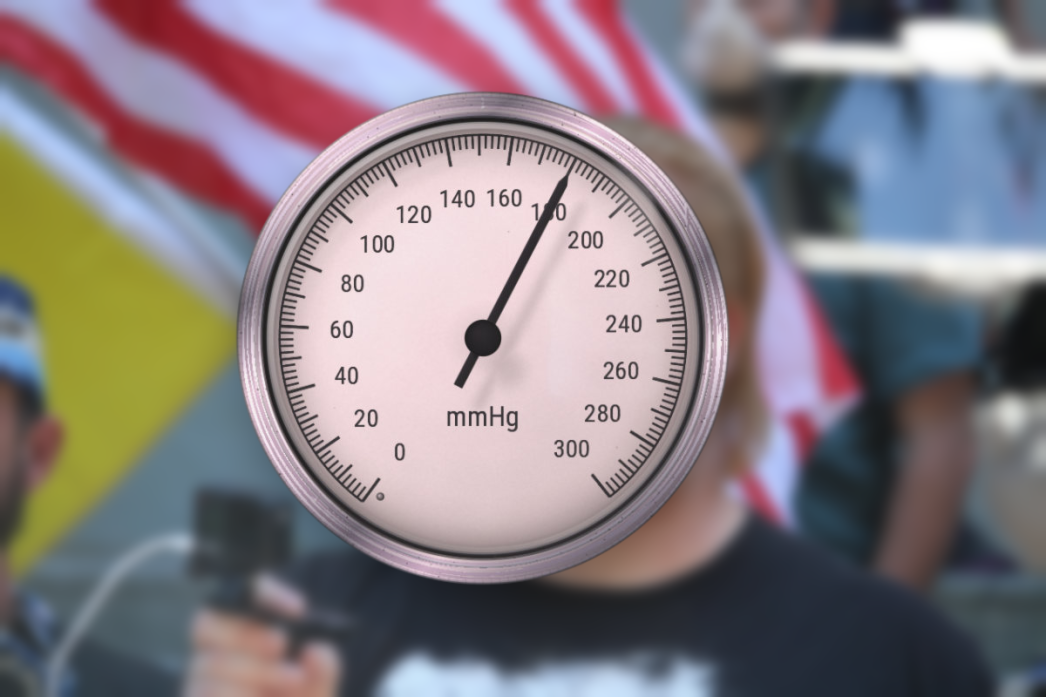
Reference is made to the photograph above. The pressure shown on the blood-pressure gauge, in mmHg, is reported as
180 mmHg
